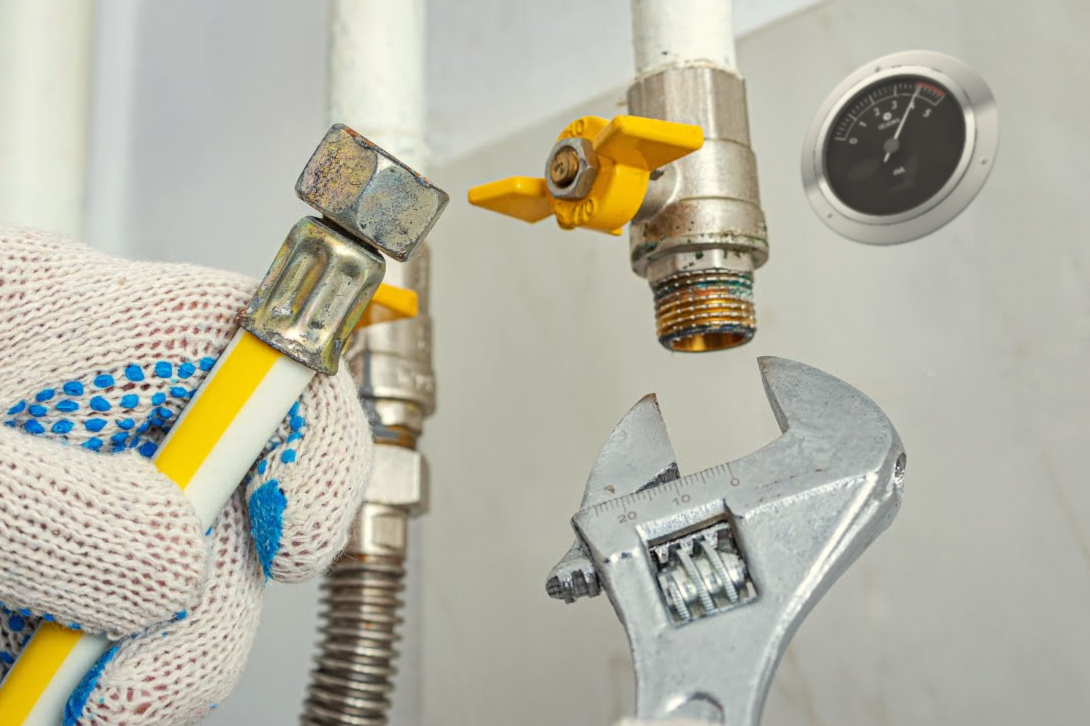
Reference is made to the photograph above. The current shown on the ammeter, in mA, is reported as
4 mA
